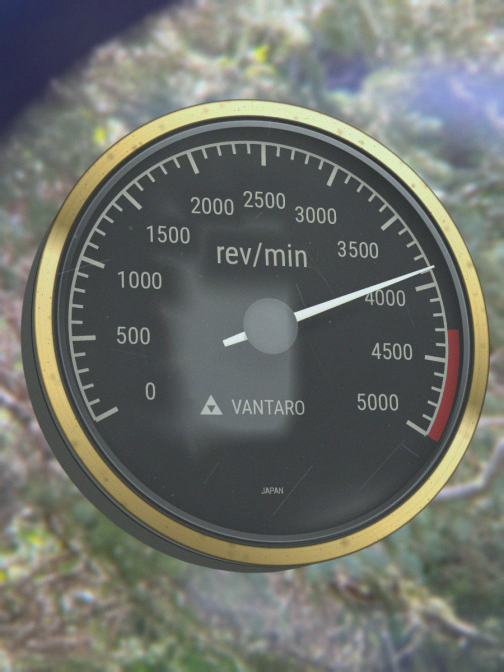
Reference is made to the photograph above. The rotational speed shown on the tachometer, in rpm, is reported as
3900 rpm
